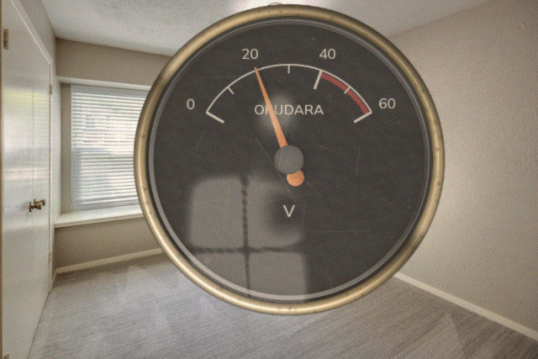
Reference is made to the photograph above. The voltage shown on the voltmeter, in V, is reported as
20 V
